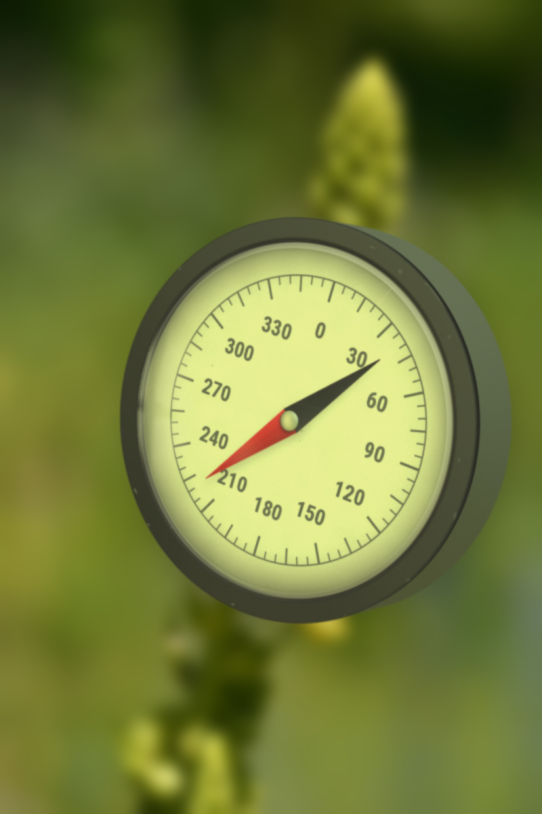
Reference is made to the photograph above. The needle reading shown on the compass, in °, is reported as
220 °
